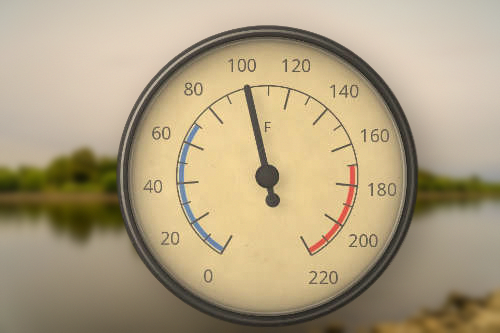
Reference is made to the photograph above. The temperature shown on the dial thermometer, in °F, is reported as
100 °F
